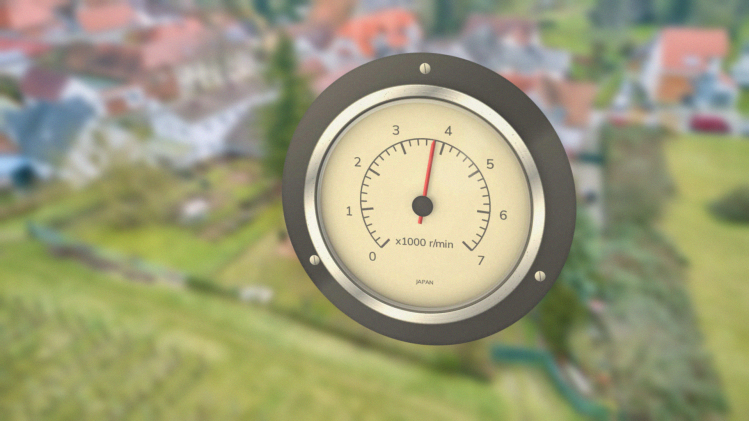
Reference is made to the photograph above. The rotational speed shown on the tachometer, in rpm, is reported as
3800 rpm
